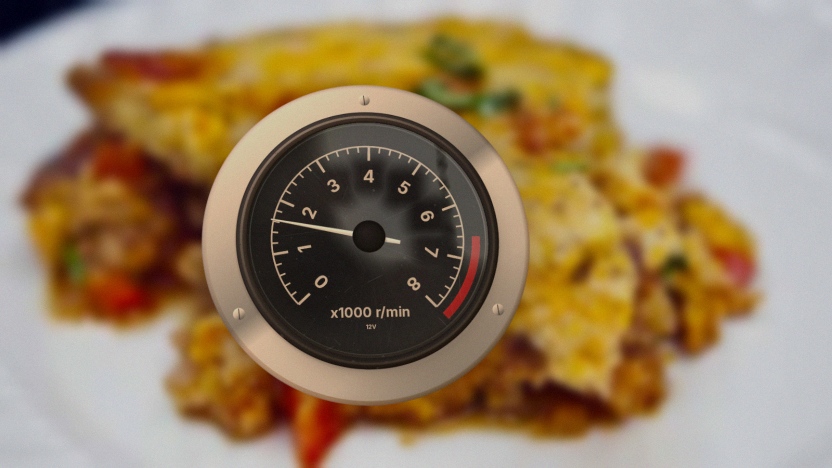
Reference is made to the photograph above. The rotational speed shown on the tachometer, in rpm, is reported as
1600 rpm
